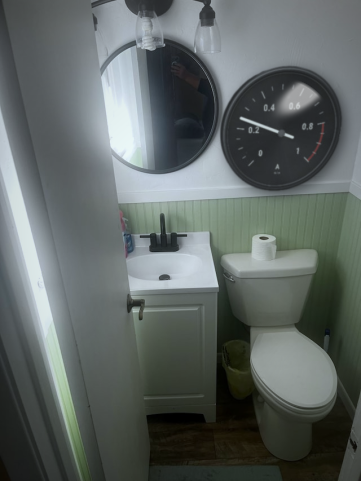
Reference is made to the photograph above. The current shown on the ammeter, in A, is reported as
0.25 A
